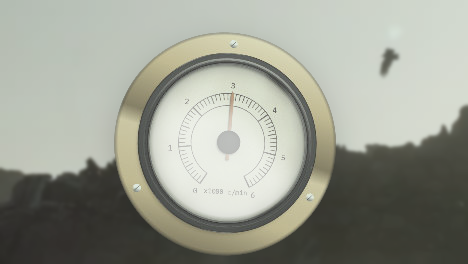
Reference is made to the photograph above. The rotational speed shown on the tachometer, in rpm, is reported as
3000 rpm
